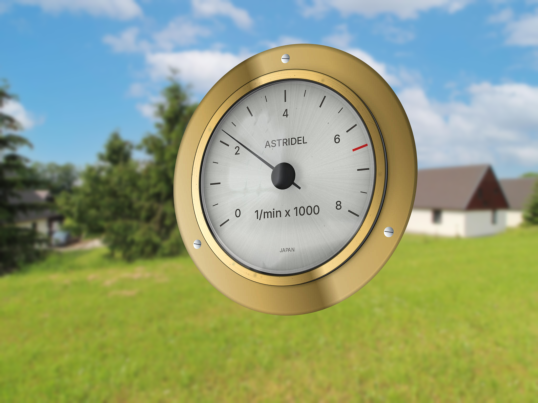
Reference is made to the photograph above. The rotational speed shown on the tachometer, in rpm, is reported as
2250 rpm
